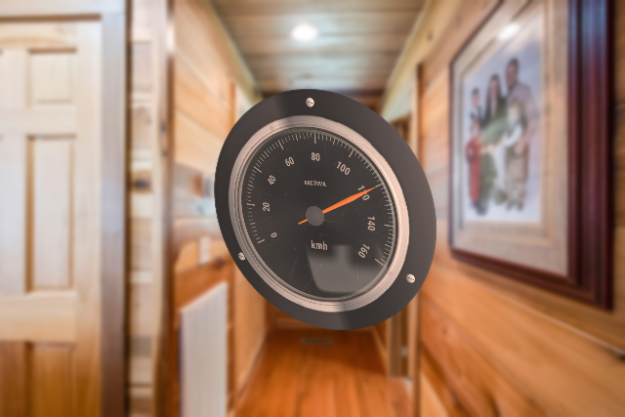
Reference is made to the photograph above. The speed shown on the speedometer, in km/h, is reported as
120 km/h
